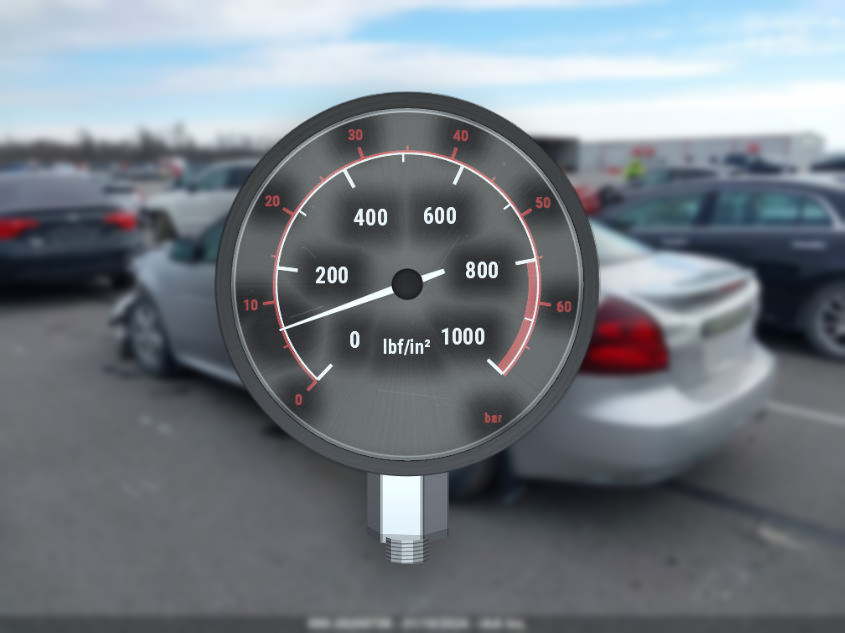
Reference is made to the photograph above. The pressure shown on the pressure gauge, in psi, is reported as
100 psi
